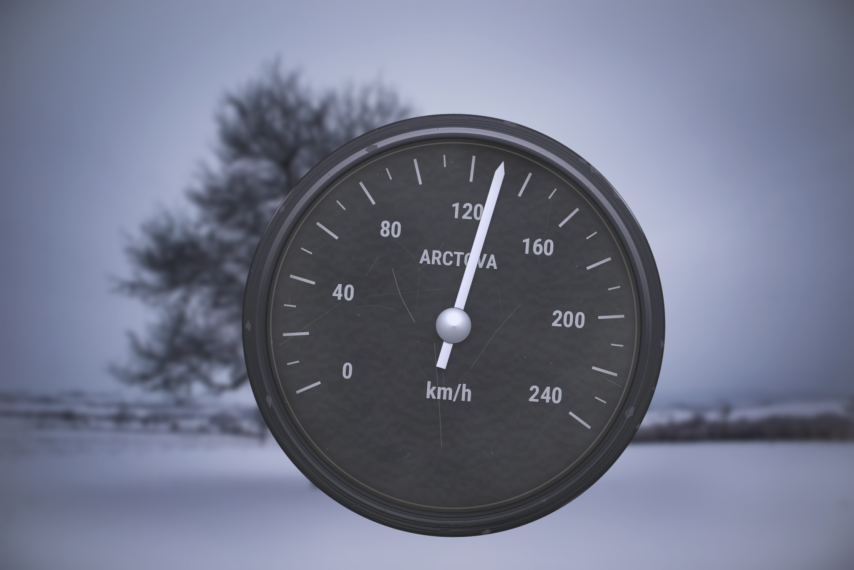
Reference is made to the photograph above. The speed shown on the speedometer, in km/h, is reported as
130 km/h
